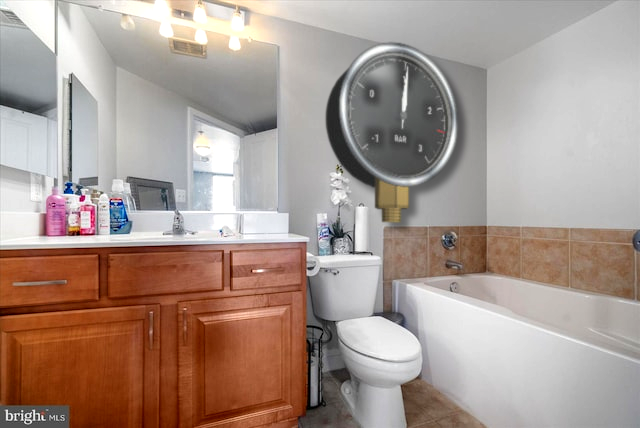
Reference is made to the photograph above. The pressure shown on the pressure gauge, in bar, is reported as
1 bar
